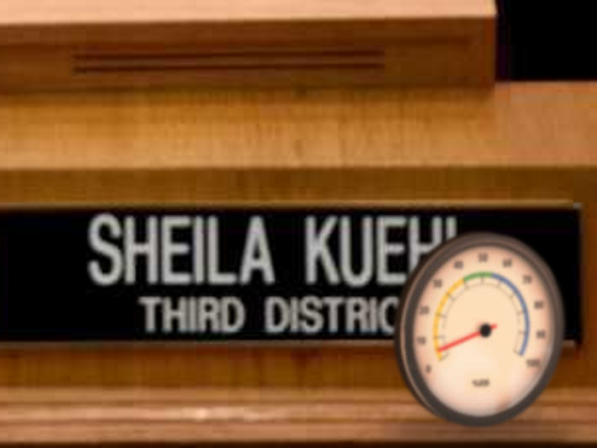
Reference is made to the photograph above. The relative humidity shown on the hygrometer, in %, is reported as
5 %
